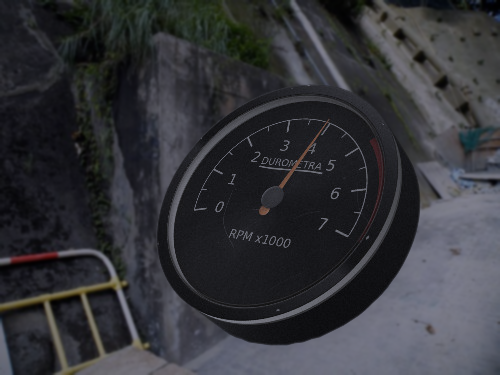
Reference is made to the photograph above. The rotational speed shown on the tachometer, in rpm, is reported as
4000 rpm
